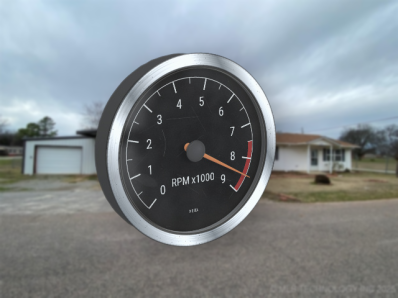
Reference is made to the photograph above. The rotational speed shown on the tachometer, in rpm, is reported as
8500 rpm
